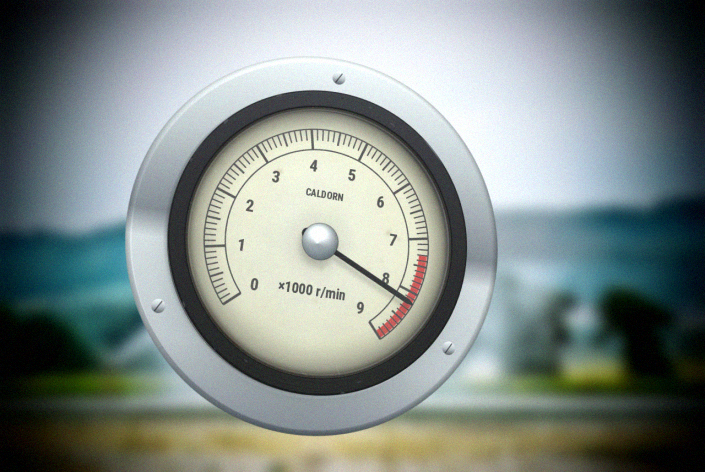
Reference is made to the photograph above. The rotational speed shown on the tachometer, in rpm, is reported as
8200 rpm
